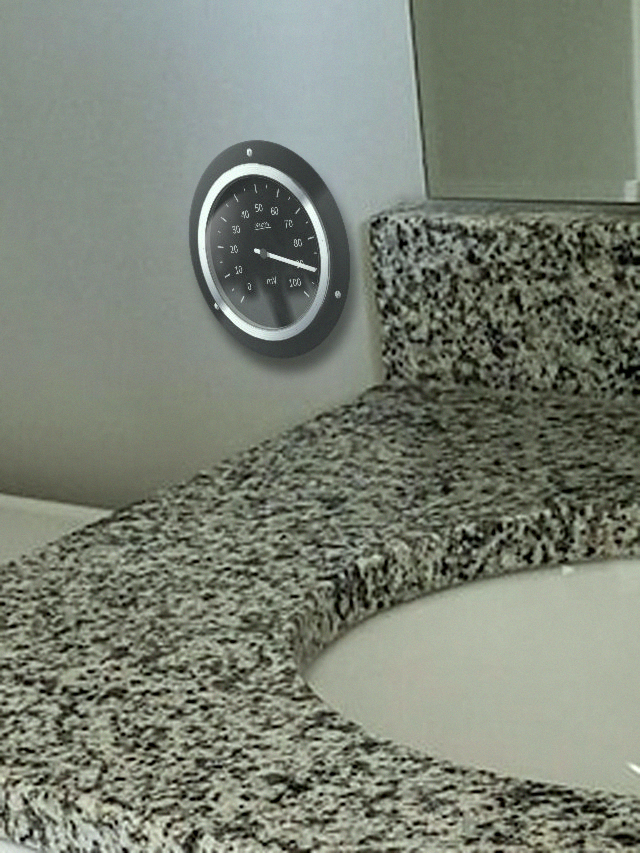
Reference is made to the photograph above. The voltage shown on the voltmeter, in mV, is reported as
90 mV
